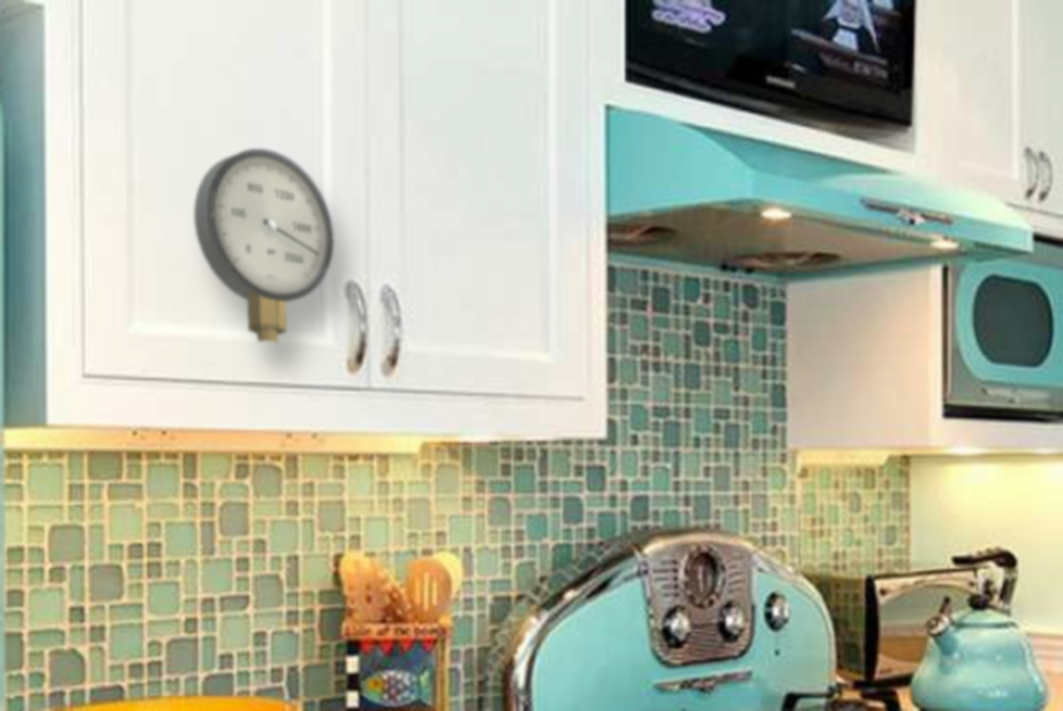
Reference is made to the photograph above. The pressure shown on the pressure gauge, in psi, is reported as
1800 psi
